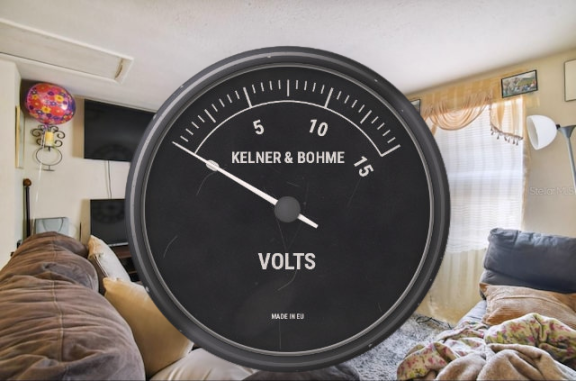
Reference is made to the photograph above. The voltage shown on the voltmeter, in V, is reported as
0 V
